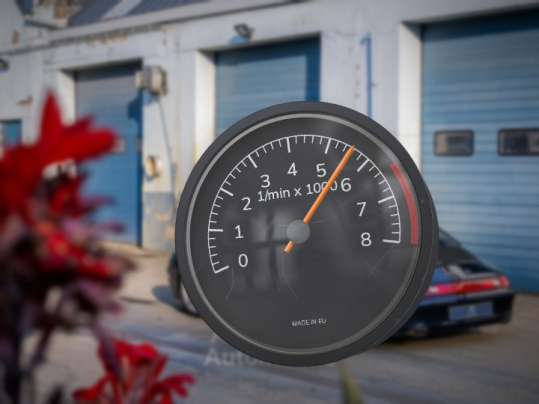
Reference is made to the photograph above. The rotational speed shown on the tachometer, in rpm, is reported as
5600 rpm
